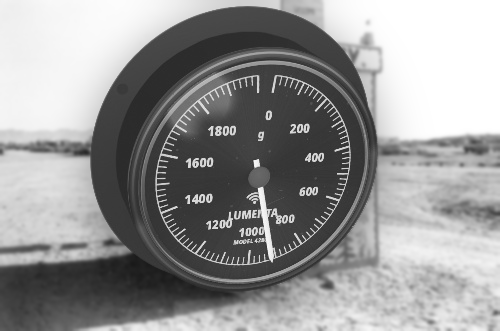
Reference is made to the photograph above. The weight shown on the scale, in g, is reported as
920 g
